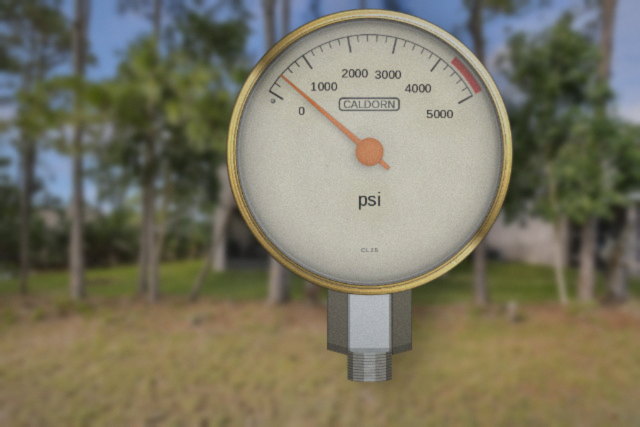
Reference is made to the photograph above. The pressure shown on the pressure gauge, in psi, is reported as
400 psi
